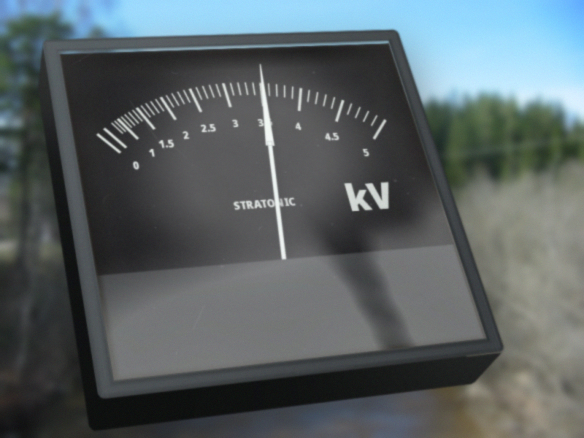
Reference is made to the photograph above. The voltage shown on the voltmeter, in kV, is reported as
3.5 kV
